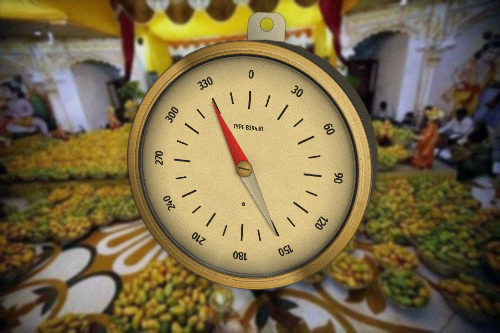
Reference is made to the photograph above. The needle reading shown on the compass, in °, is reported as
330 °
